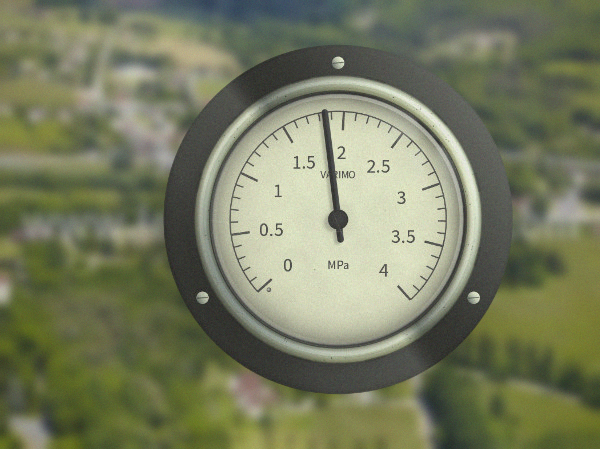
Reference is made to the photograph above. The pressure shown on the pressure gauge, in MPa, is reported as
1.85 MPa
